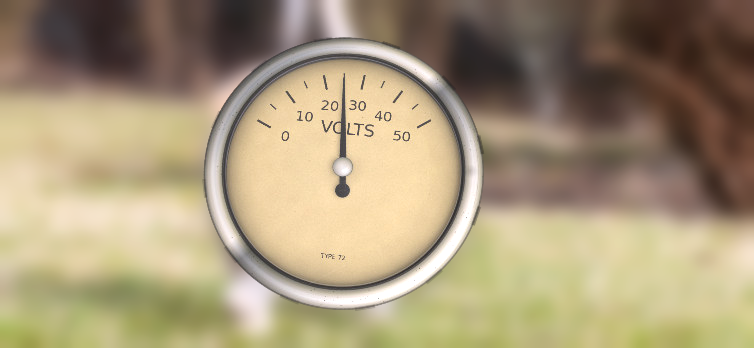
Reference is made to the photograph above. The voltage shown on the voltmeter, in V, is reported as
25 V
